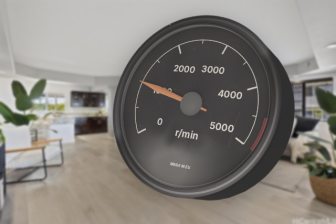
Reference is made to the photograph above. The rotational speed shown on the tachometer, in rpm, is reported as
1000 rpm
